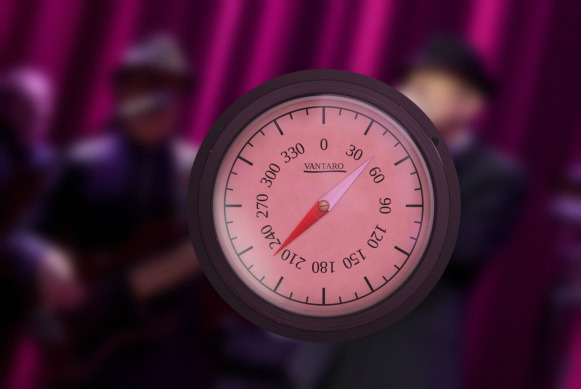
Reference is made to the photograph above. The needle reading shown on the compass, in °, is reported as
225 °
